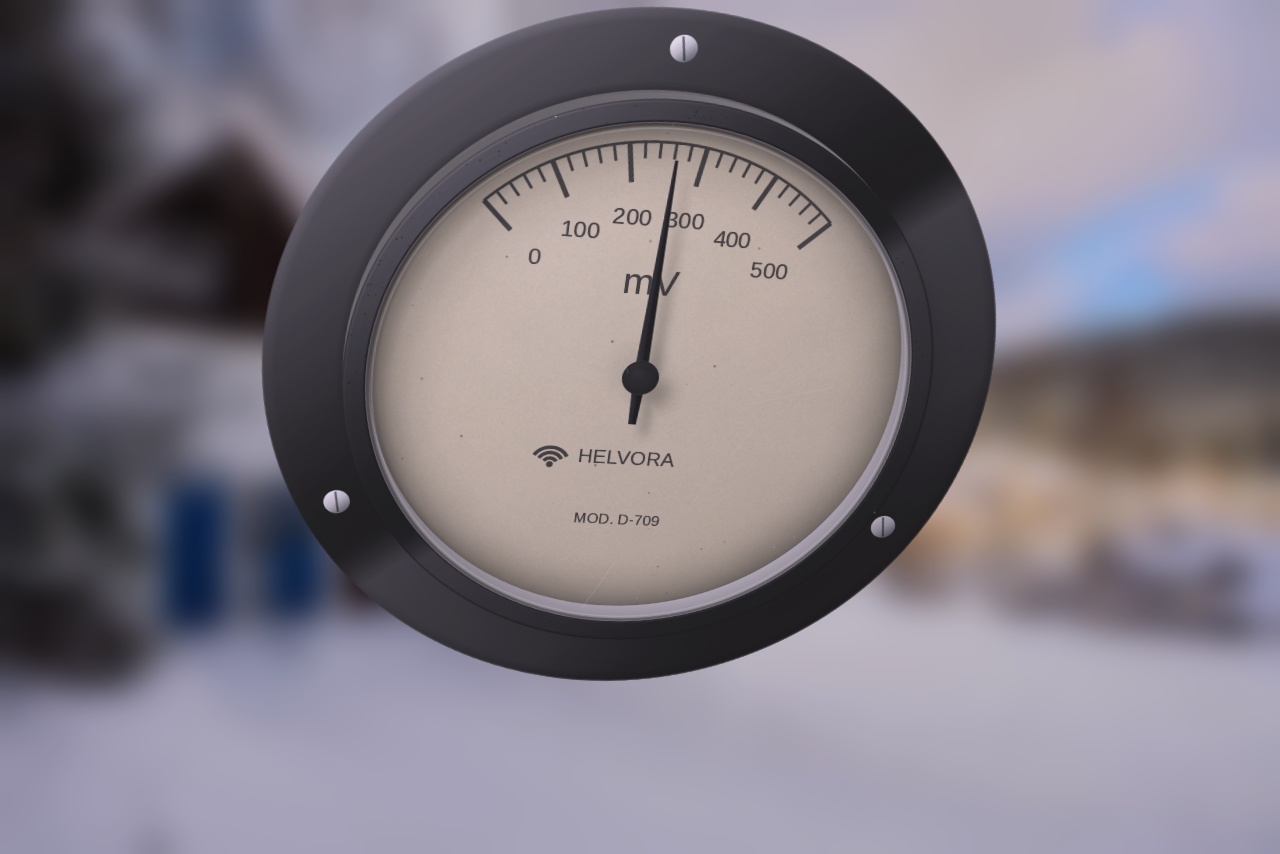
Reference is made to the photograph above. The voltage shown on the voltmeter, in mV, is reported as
260 mV
